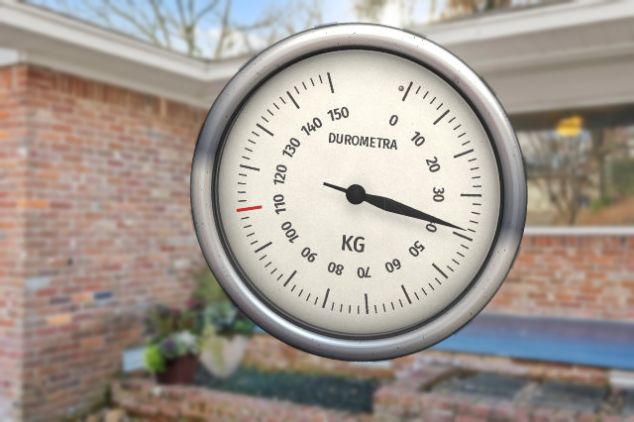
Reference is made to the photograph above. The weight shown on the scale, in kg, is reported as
38 kg
